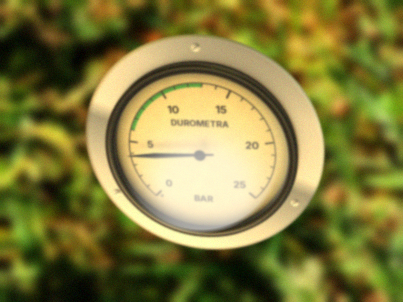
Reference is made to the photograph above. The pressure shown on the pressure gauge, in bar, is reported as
4 bar
